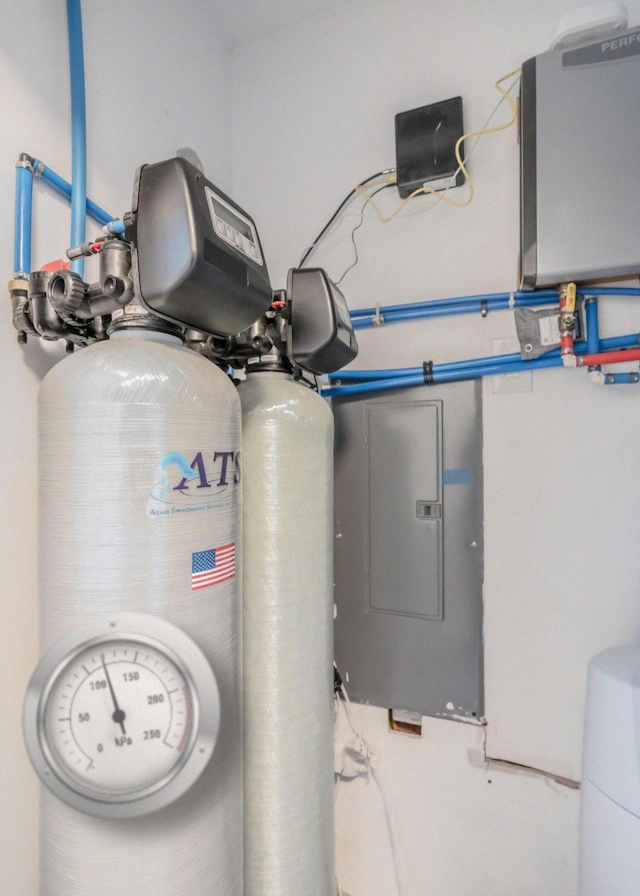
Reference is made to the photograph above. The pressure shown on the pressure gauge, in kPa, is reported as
120 kPa
